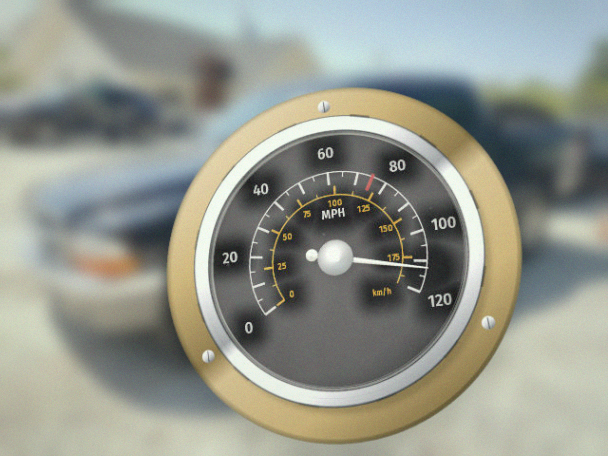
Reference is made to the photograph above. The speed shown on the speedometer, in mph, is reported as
112.5 mph
